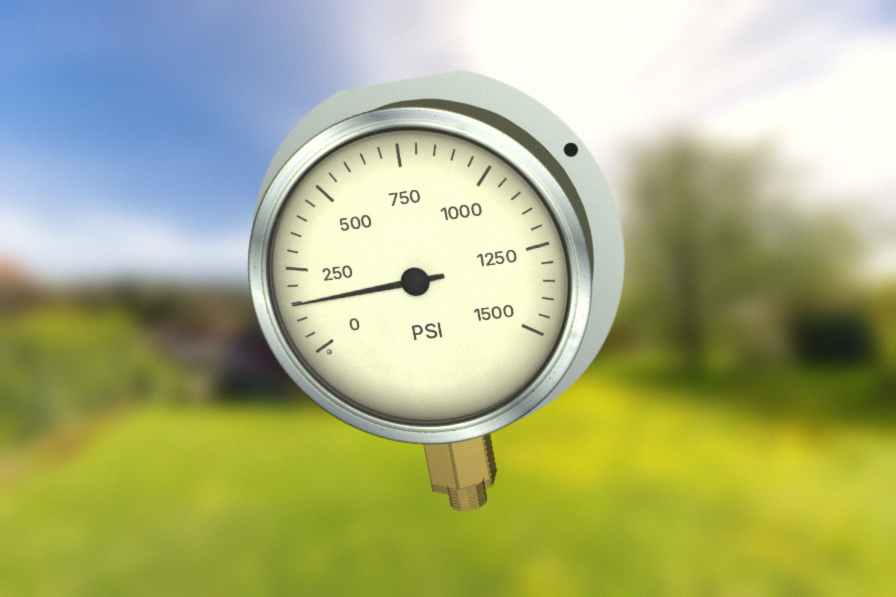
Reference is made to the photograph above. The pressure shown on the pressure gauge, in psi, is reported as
150 psi
